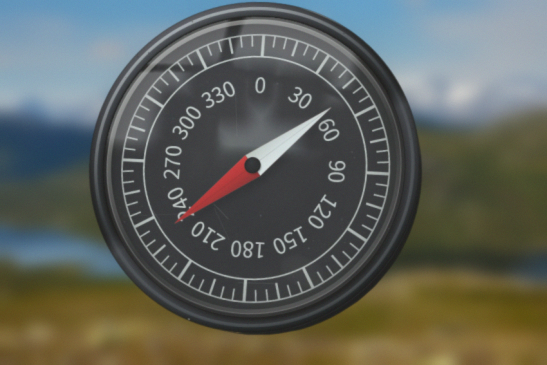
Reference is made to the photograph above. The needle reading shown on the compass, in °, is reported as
230 °
